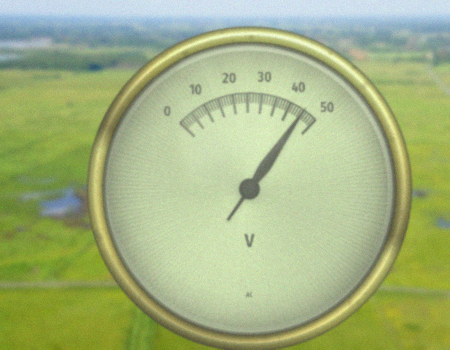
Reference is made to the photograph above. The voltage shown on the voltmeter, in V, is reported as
45 V
